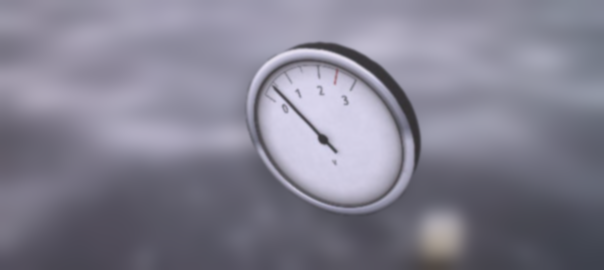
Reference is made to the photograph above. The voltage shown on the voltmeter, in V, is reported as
0.5 V
